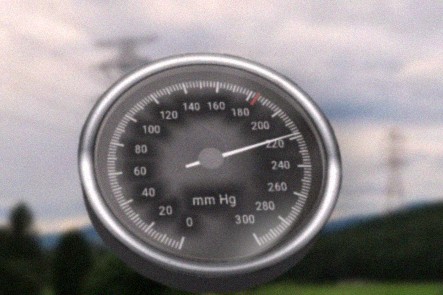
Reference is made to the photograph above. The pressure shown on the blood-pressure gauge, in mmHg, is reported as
220 mmHg
